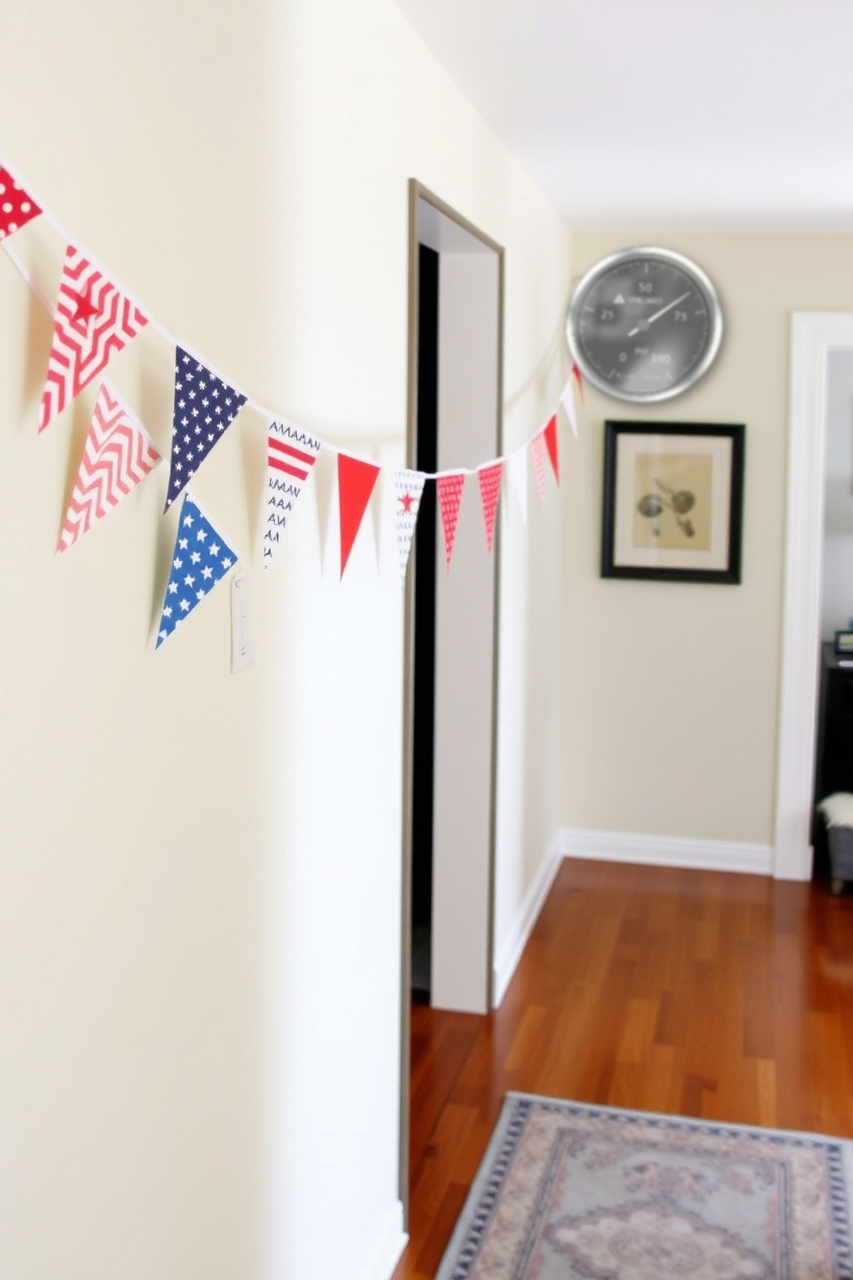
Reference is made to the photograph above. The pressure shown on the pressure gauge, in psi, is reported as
67.5 psi
